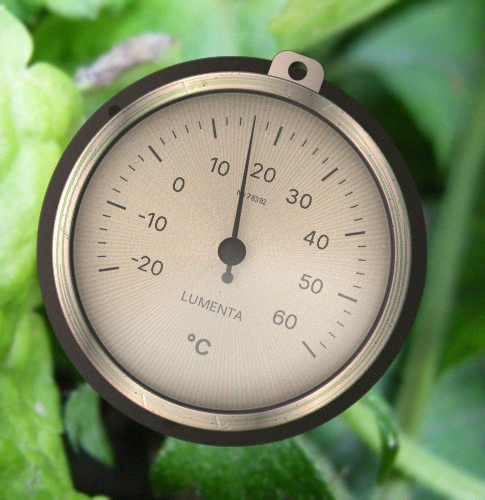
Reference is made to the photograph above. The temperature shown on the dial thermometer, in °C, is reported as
16 °C
